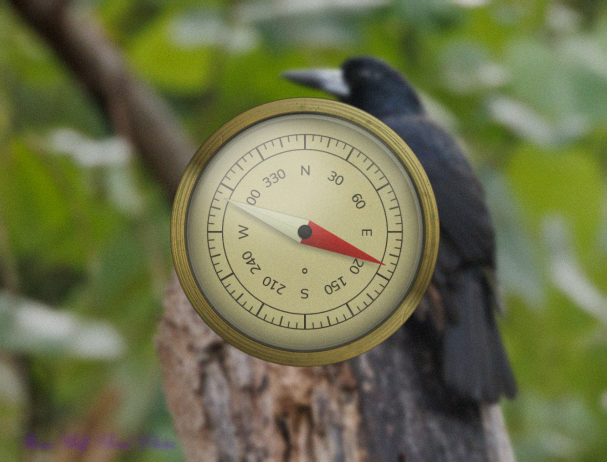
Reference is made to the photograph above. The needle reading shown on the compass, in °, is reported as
112.5 °
